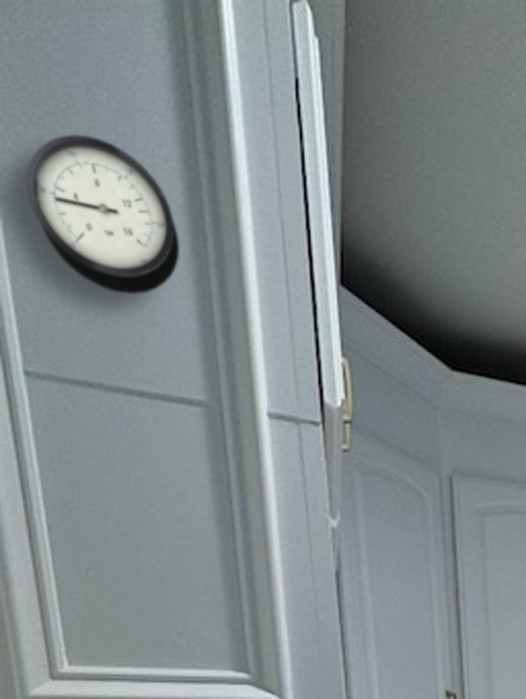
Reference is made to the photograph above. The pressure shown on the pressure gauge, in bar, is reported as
3 bar
